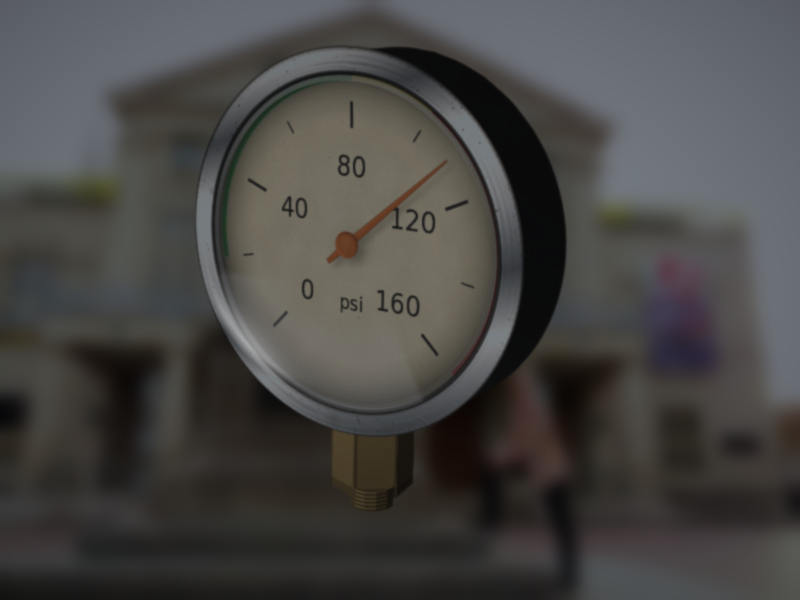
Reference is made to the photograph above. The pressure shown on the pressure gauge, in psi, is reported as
110 psi
